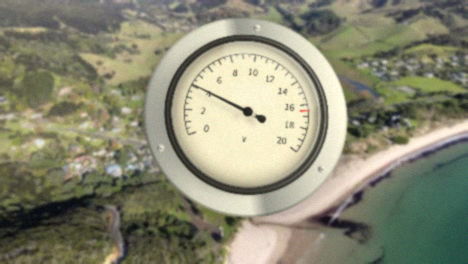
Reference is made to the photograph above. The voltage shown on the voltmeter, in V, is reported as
4 V
